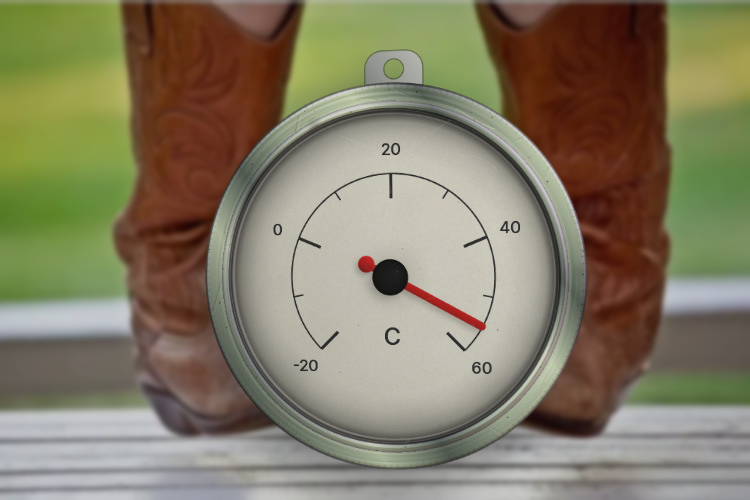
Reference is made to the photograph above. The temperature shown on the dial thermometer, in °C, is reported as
55 °C
